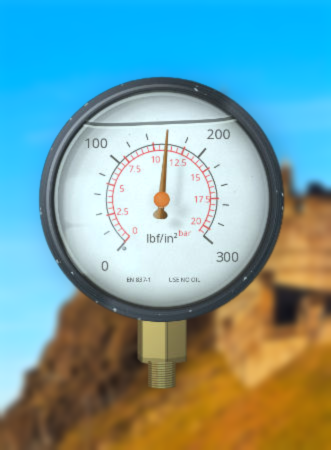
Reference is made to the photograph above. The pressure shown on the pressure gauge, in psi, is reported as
160 psi
